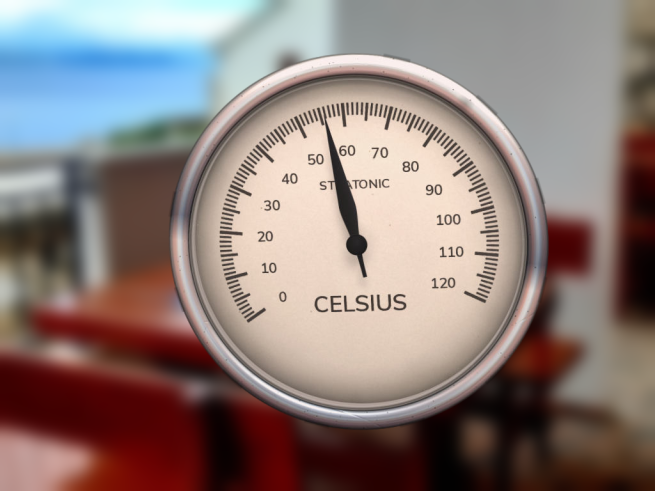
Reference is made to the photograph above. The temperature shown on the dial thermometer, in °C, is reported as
56 °C
